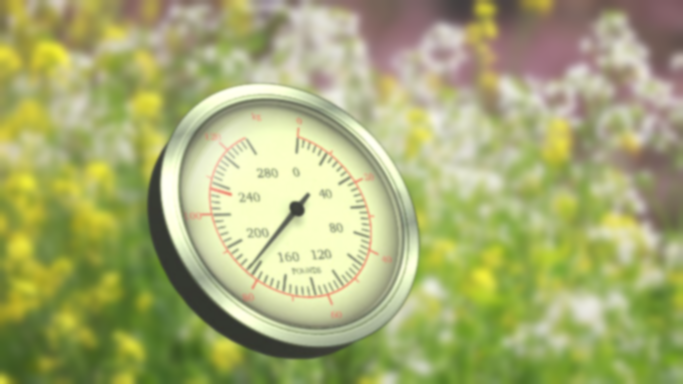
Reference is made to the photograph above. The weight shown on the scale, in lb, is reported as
184 lb
